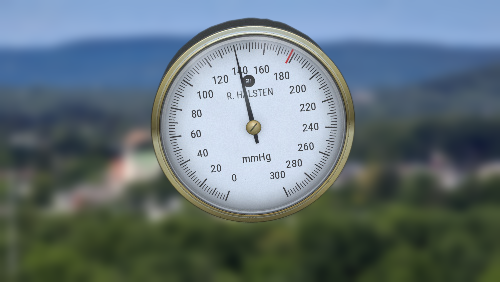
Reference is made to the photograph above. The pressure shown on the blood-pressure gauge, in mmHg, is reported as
140 mmHg
